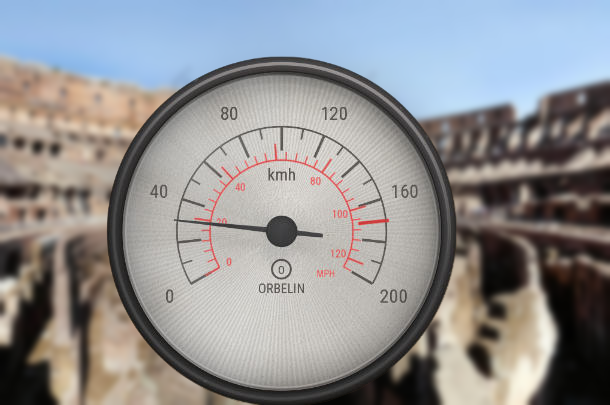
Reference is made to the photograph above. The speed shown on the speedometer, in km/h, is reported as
30 km/h
